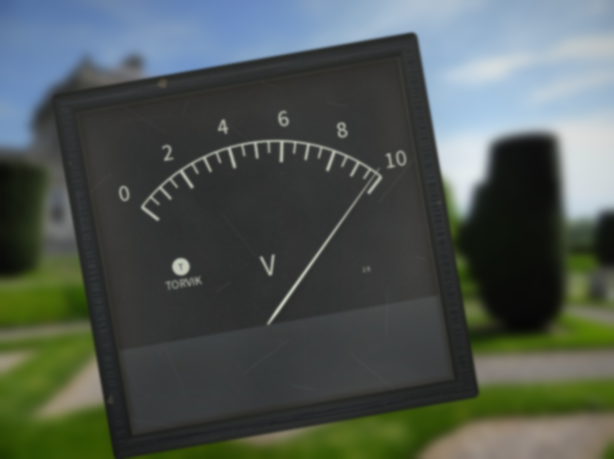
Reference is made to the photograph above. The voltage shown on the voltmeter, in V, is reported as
9.75 V
